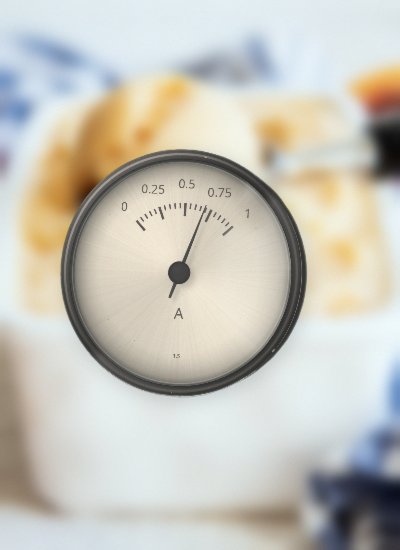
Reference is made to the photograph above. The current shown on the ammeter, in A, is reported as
0.7 A
